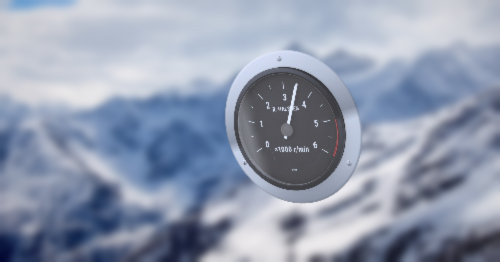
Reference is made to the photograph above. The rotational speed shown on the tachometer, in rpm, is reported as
3500 rpm
